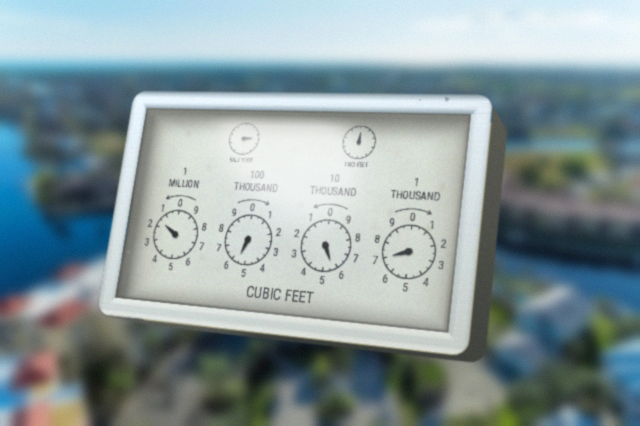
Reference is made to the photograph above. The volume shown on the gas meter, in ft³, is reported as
155700 ft³
